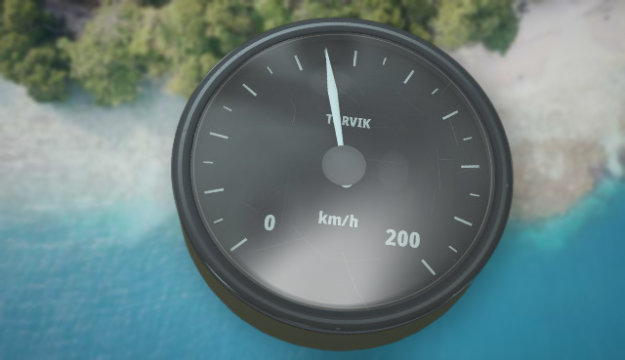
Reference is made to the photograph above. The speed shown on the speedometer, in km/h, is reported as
90 km/h
